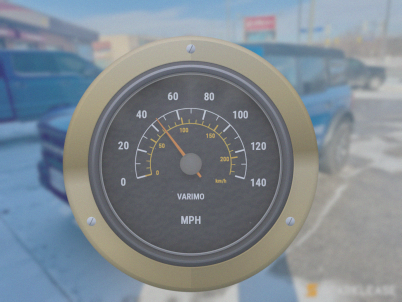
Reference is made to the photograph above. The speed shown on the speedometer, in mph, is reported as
45 mph
